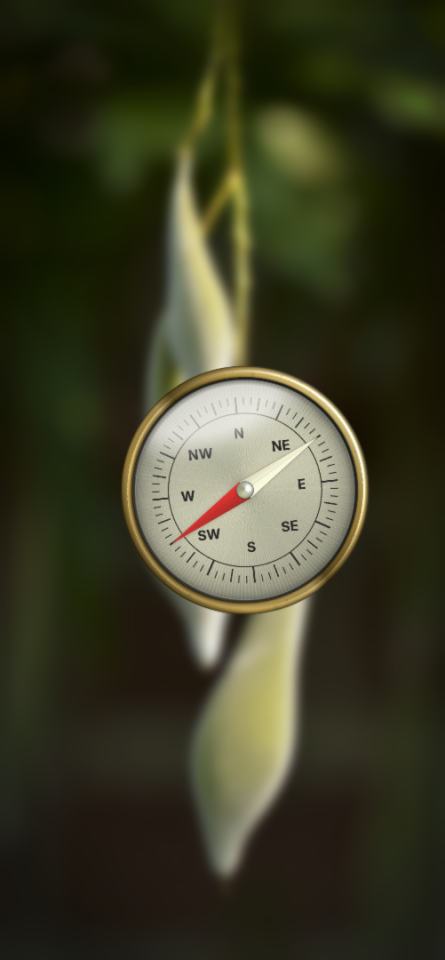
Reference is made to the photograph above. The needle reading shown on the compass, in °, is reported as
240 °
